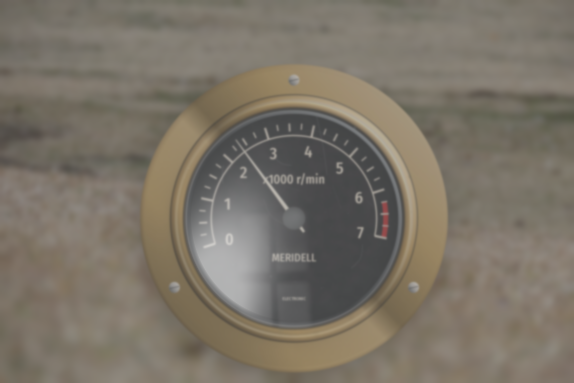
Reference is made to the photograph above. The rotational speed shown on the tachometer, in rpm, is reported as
2375 rpm
